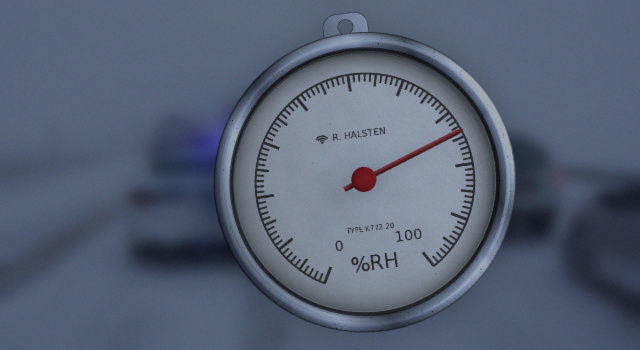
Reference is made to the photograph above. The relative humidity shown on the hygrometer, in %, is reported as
74 %
